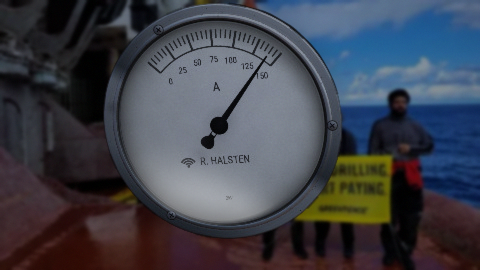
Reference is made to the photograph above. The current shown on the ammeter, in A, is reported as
140 A
